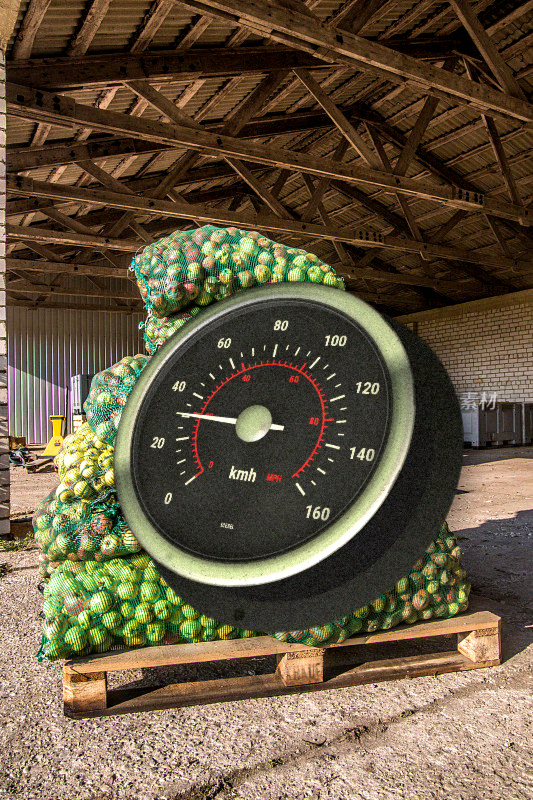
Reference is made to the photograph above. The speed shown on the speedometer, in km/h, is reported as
30 km/h
